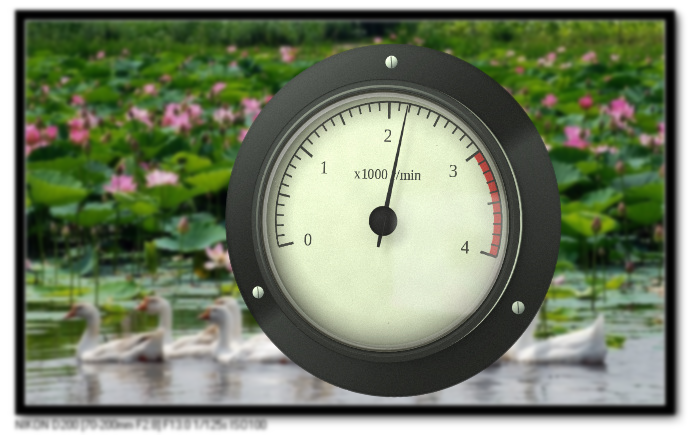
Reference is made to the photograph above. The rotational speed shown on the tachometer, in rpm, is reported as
2200 rpm
